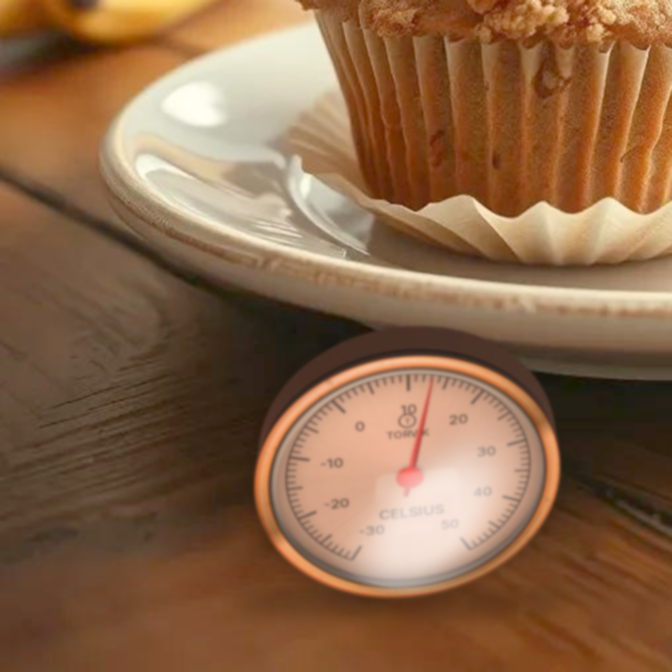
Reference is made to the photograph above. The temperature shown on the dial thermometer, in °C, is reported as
13 °C
